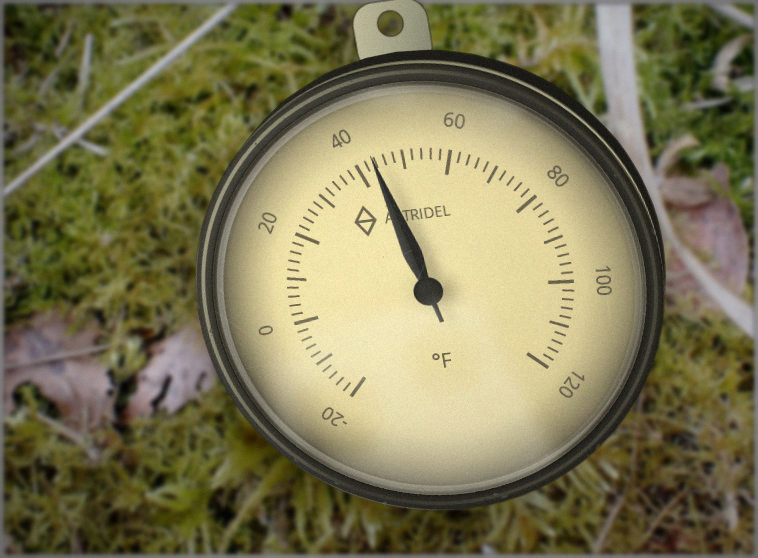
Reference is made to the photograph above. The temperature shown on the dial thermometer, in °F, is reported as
44 °F
